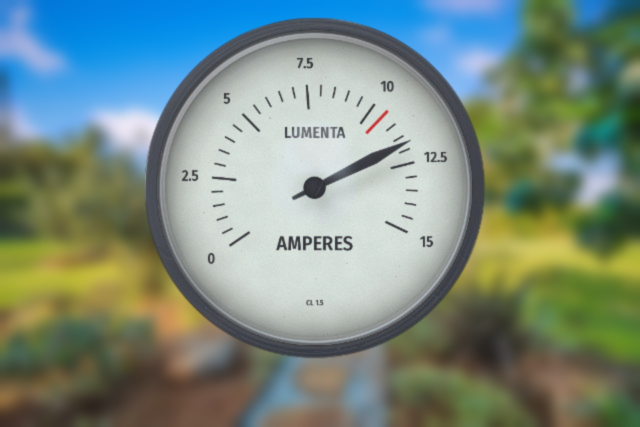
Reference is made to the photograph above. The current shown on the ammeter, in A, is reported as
11.75 A
